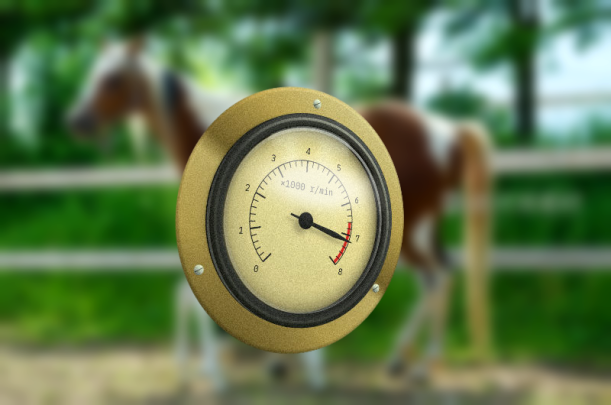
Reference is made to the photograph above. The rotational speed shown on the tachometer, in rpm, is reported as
7200 rpm
